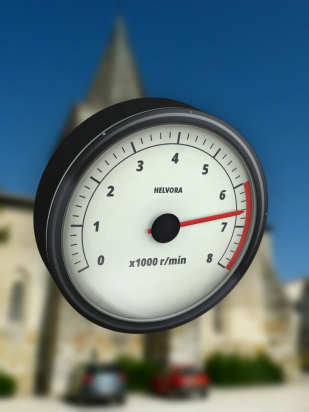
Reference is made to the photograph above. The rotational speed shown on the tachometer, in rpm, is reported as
6600 rpm
